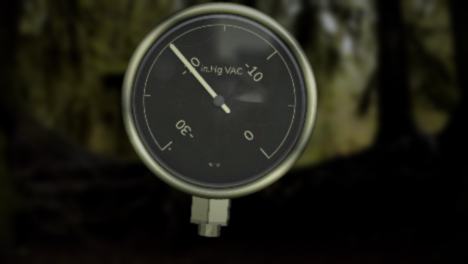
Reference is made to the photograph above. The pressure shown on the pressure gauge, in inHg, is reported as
-20 inHg
